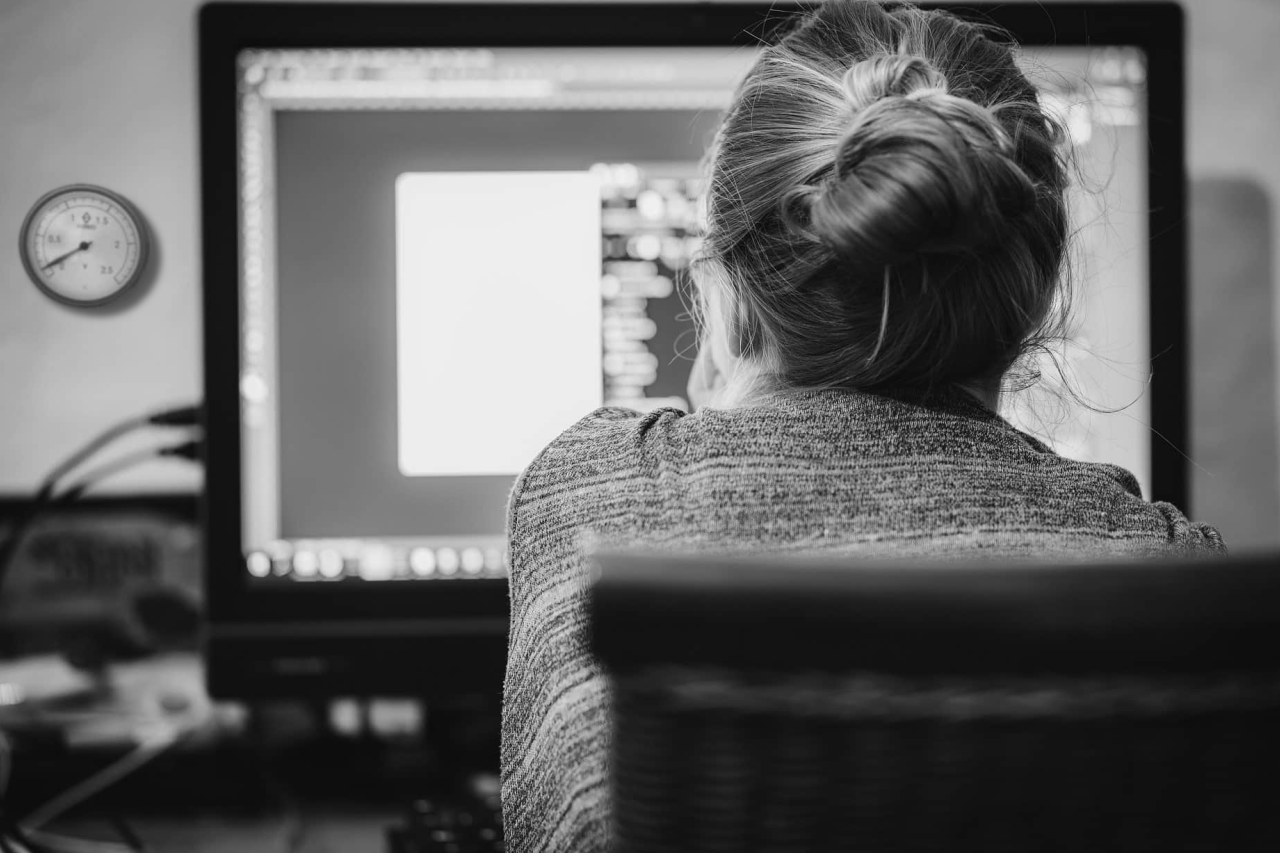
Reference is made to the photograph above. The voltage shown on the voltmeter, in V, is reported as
0.1 V
